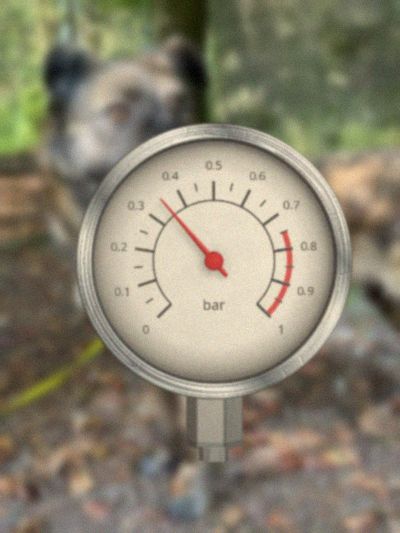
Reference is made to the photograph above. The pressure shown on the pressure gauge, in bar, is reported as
0.35 bar
